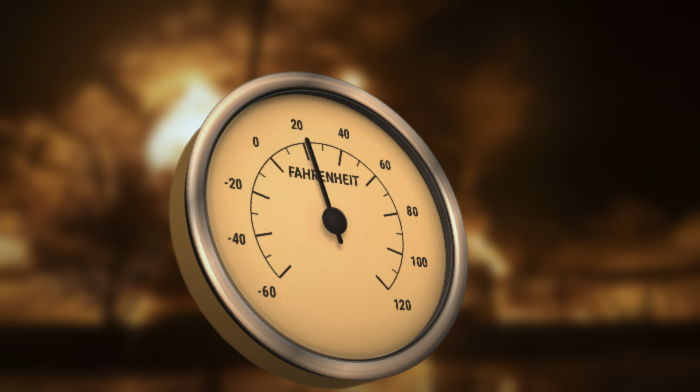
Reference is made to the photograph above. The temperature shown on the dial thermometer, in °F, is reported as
20 °F
